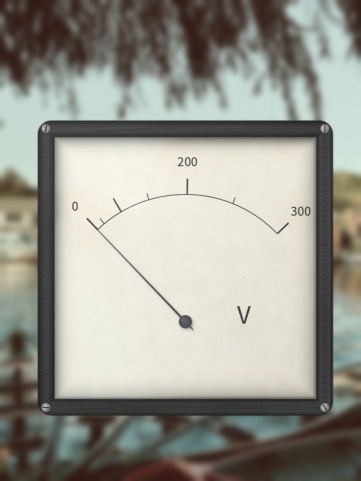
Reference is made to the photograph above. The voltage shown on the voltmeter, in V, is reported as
0 V
